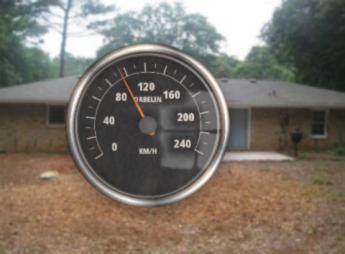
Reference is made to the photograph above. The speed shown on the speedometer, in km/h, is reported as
95 km/h
